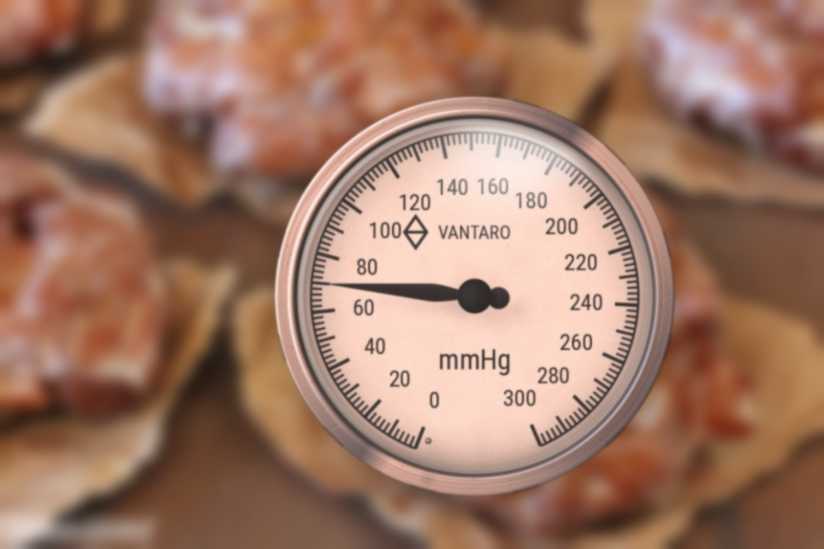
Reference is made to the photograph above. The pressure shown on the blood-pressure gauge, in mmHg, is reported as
70 mmHg
